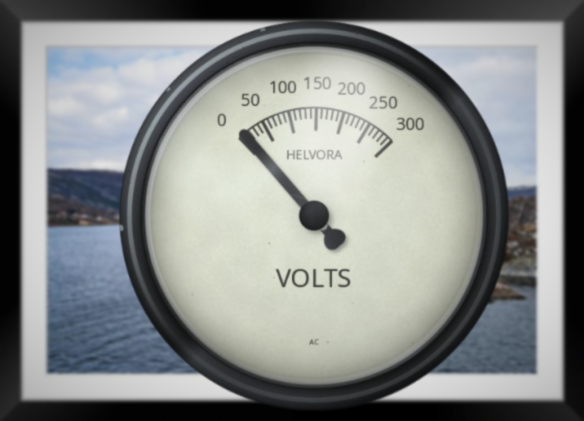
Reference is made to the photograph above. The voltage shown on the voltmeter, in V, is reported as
10 V
